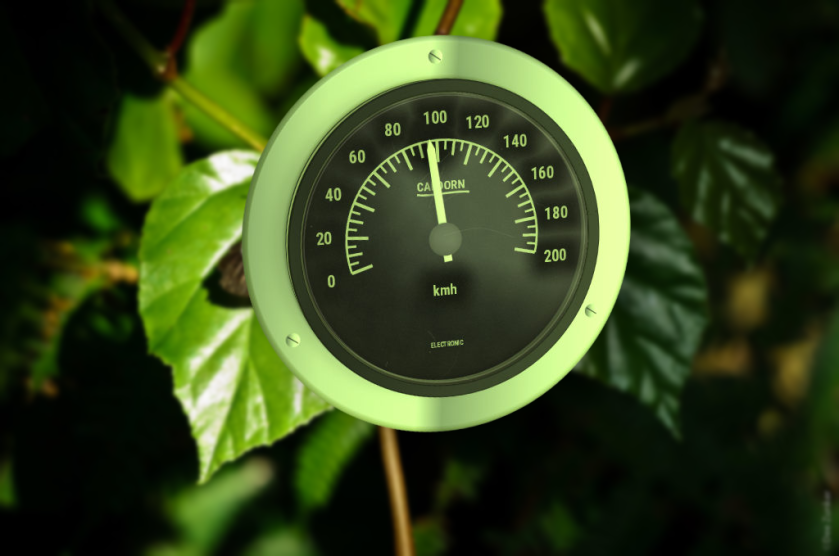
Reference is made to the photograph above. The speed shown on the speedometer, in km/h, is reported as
95 km/h
